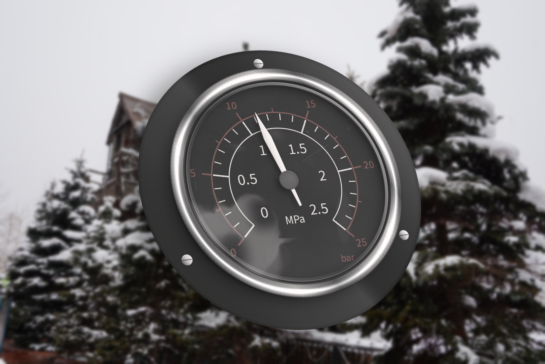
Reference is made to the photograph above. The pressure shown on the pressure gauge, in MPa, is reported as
1.1 MPa
